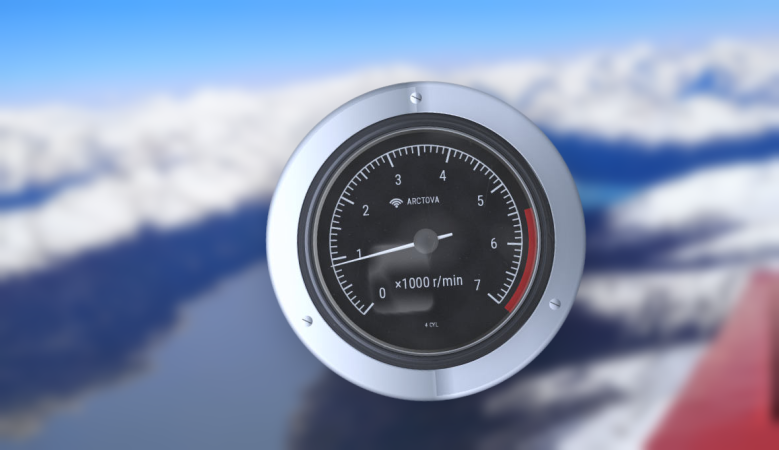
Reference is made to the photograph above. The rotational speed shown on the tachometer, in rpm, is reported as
900 rpm
